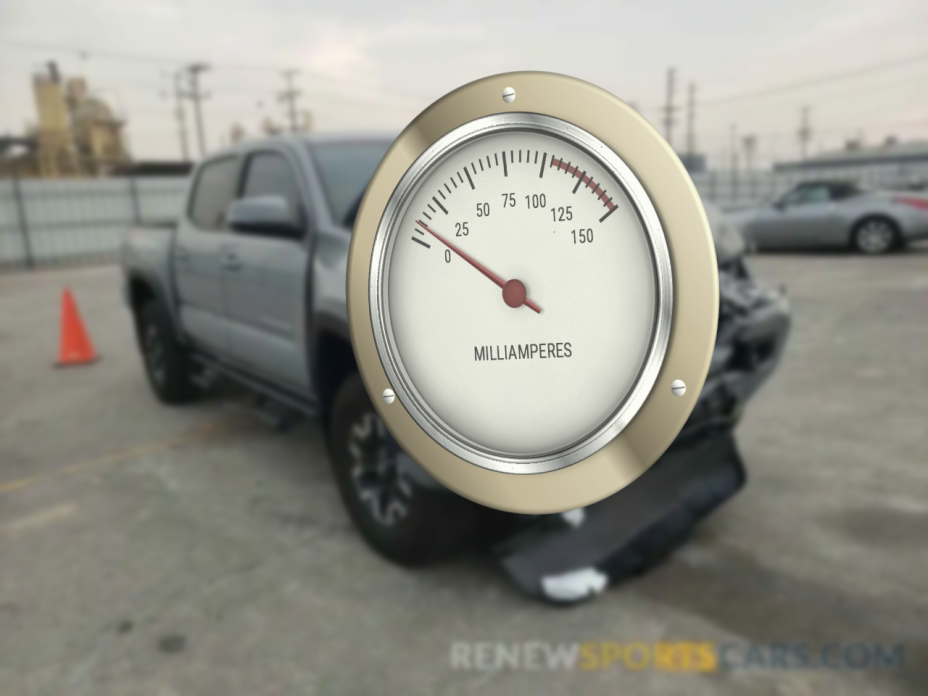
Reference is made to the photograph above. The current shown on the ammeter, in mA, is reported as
10 mA
